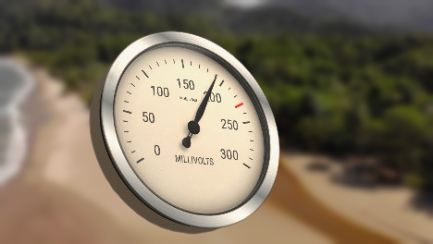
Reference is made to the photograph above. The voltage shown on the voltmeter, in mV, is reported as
190 mV
